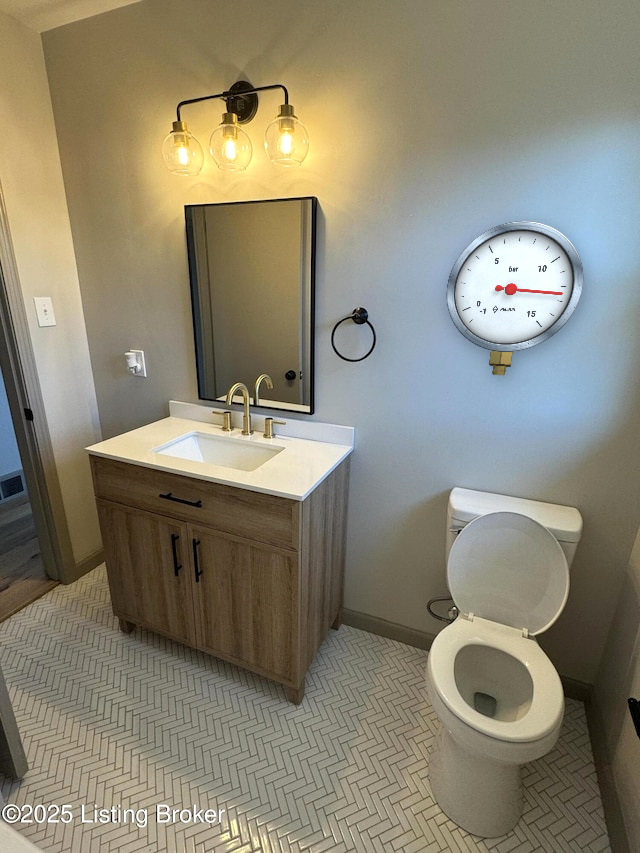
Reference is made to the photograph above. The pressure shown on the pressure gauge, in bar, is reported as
12.5 bar
